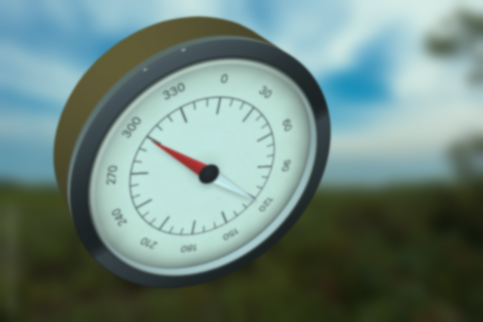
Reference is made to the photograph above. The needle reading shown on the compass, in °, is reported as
300 °
